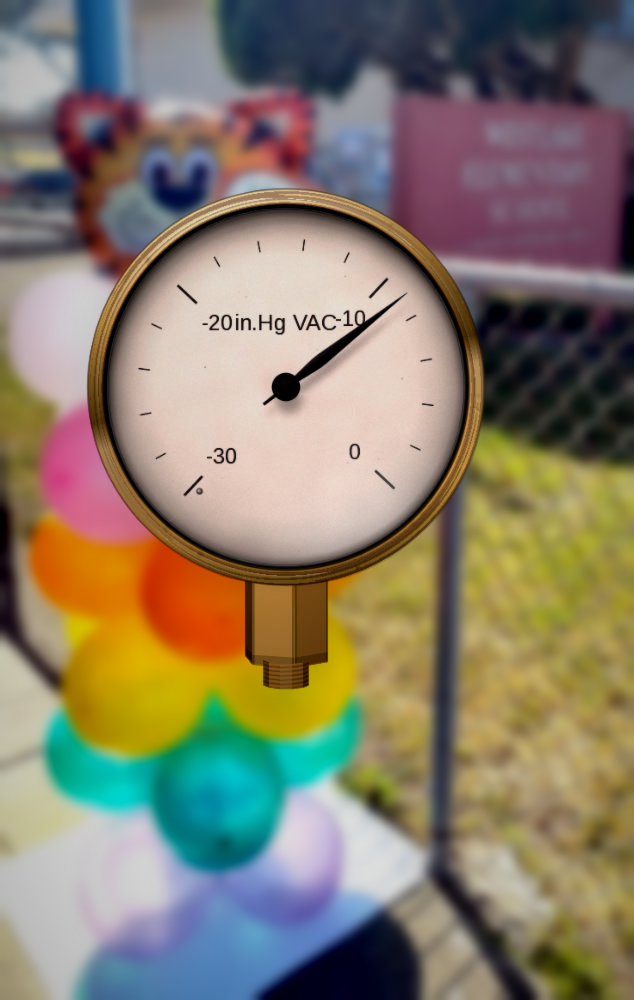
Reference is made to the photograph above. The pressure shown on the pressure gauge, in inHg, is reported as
-9 inHg
